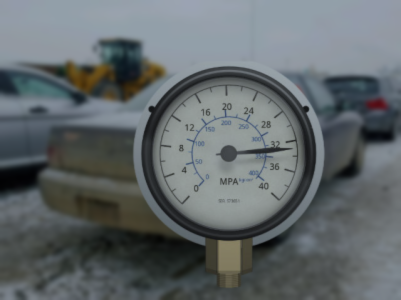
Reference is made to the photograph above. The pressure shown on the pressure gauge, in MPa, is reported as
33 MPa
